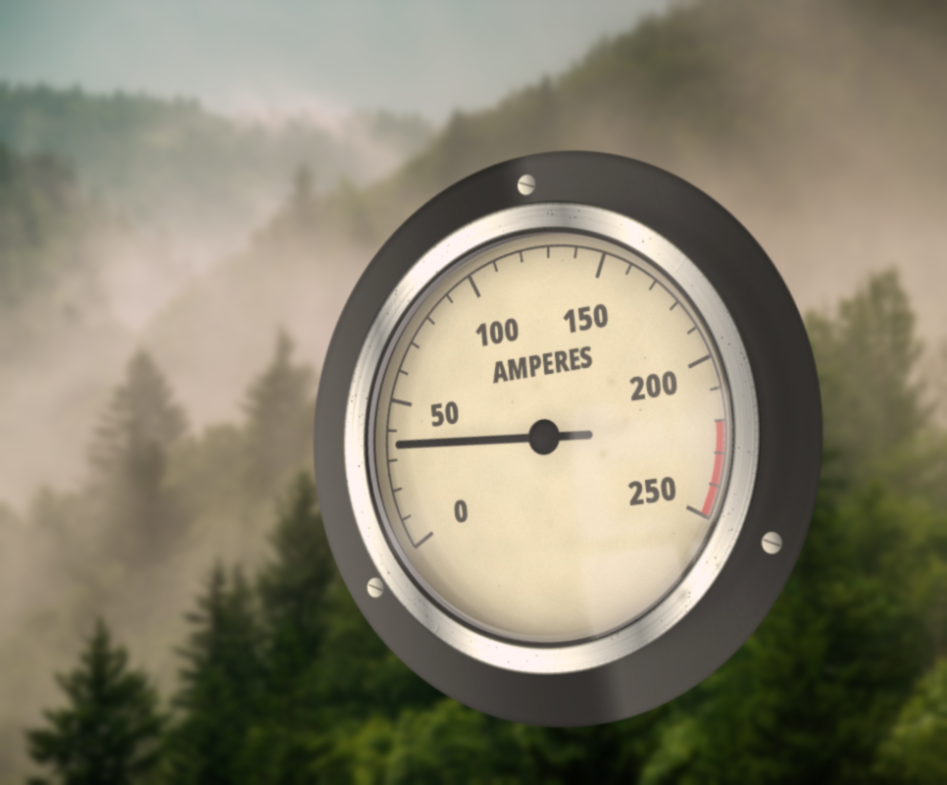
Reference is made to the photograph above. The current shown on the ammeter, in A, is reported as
35 A
